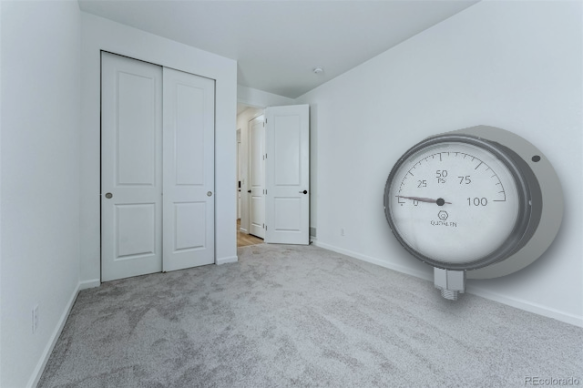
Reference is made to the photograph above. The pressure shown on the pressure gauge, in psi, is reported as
5 psi
